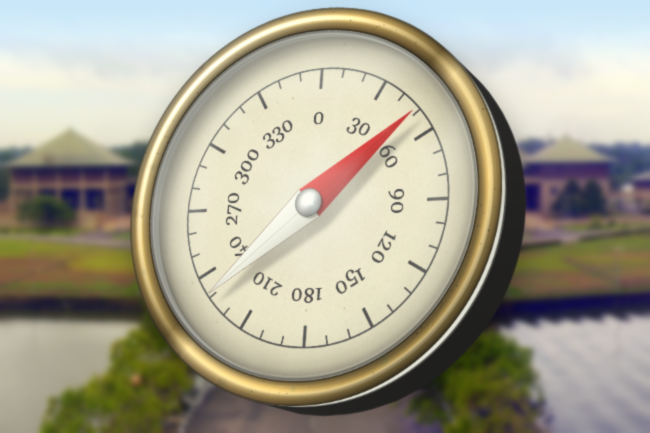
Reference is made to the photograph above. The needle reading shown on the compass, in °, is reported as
50 °
